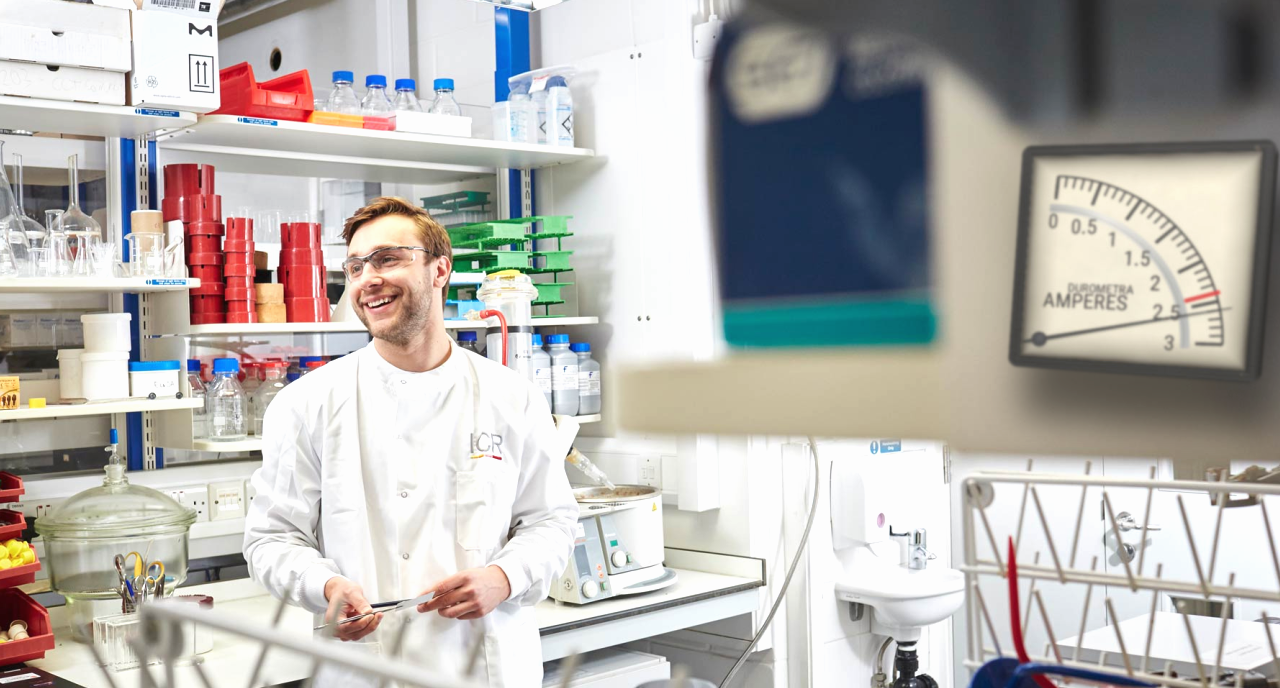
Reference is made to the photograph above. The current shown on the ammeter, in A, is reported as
2.6 A
